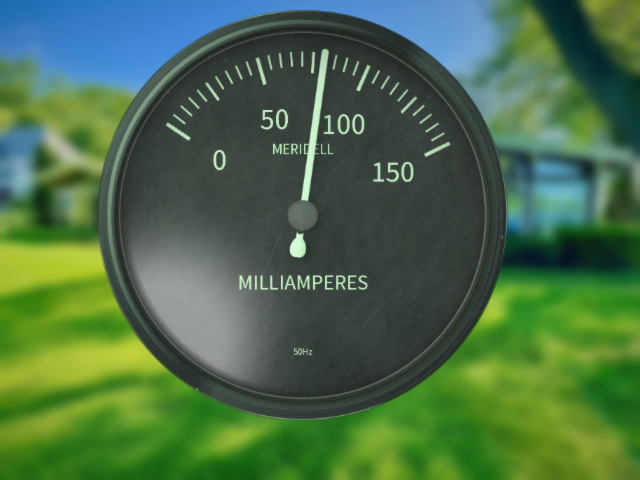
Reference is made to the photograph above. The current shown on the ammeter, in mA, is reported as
80 mA
